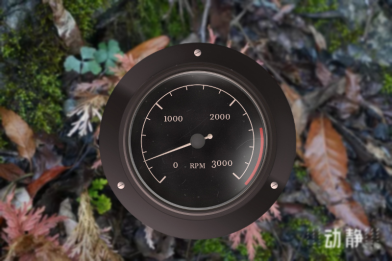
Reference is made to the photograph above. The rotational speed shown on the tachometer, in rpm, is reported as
300 rpm
